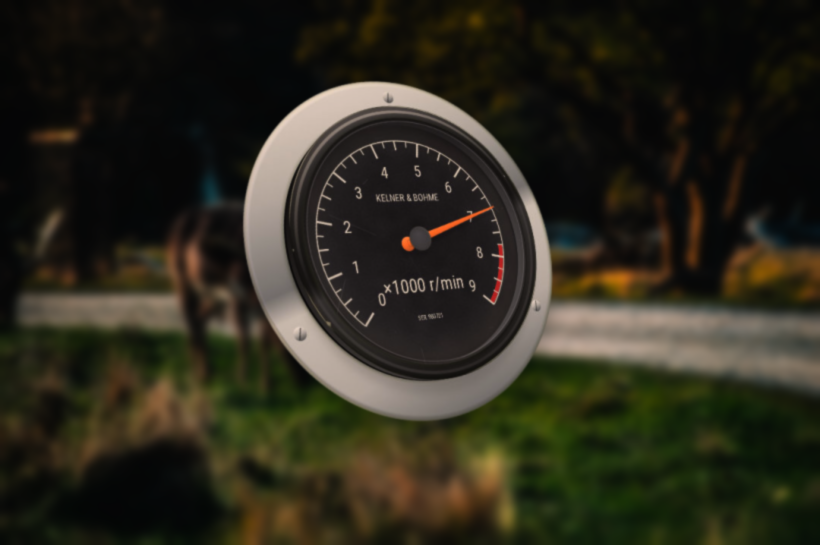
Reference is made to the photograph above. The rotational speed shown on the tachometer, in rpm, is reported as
7000 rpm
